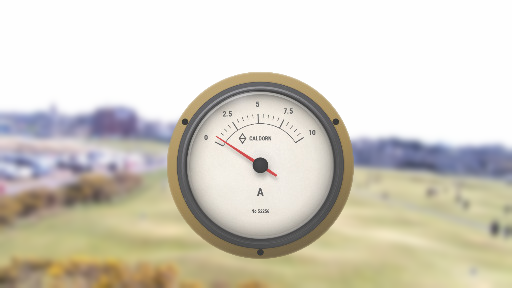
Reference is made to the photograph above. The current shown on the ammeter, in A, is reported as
0.5 A
